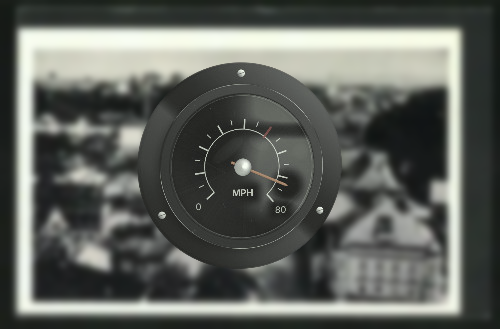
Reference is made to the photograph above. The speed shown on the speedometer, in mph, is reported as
72.5 mph
